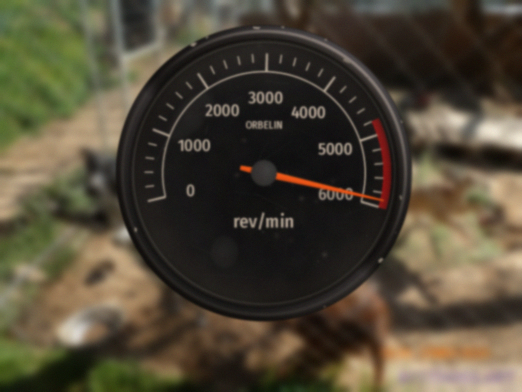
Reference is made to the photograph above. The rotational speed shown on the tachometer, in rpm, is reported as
5900 rpm
